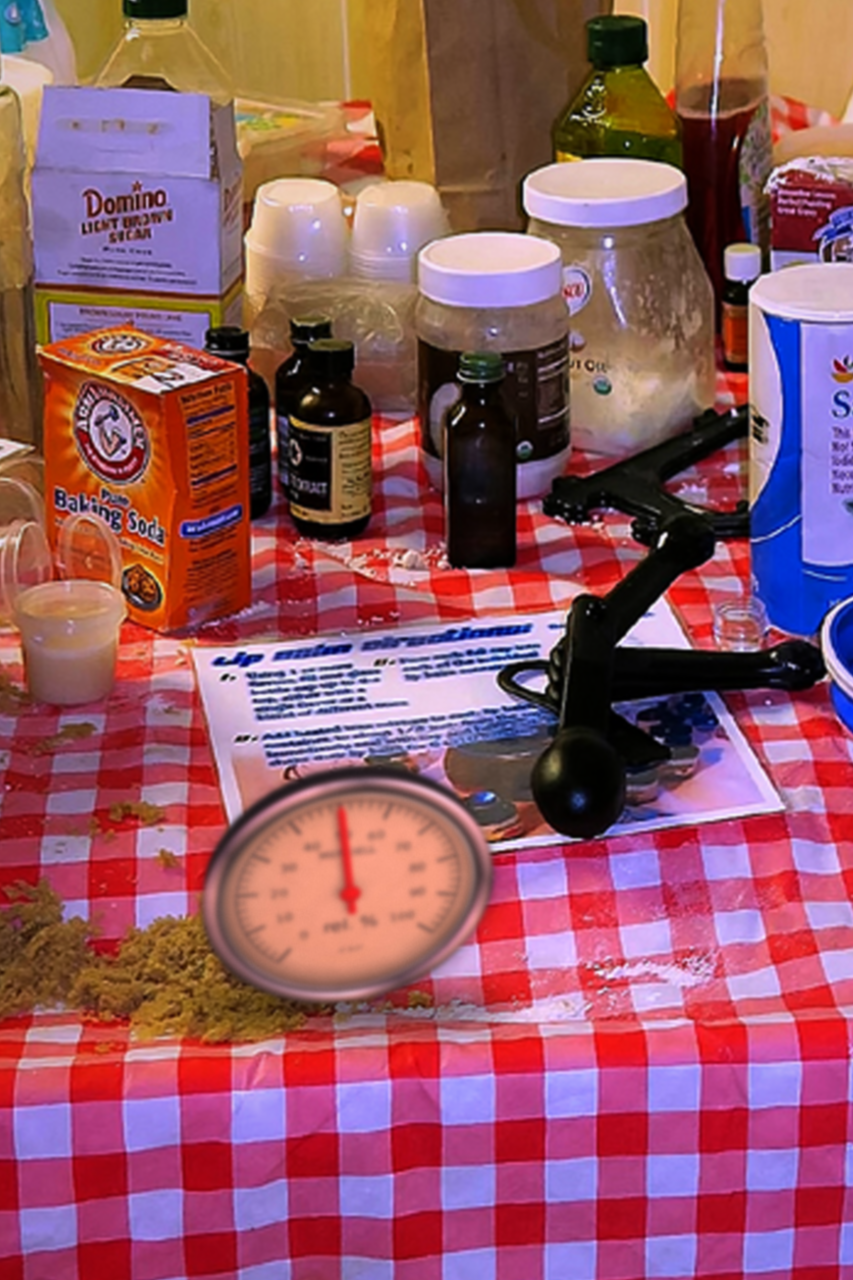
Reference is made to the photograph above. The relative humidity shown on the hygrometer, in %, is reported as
50 %
